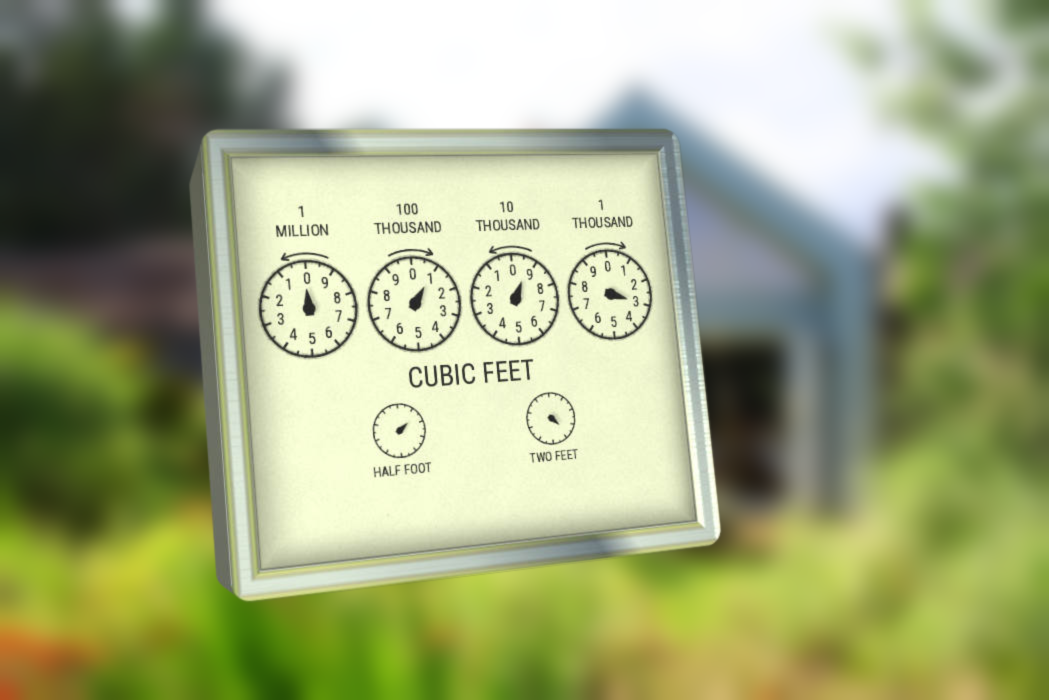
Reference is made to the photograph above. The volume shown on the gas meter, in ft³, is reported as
9300 ft³
